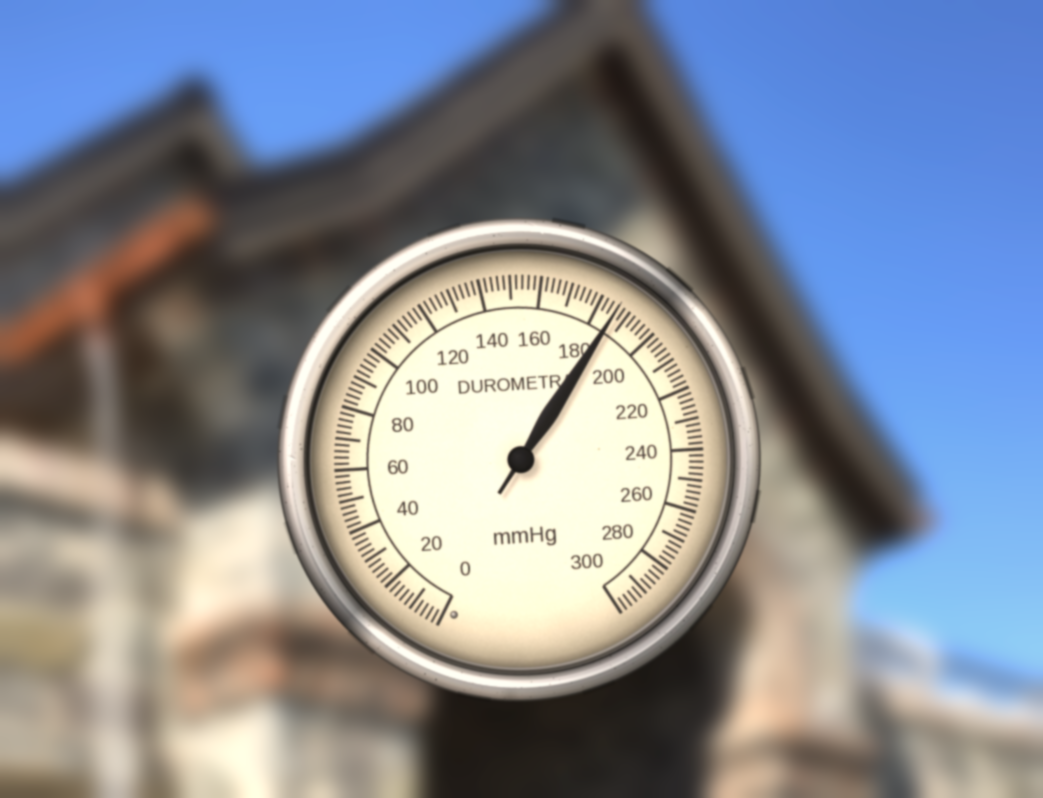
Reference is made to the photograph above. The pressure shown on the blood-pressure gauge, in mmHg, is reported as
186 mmHg
